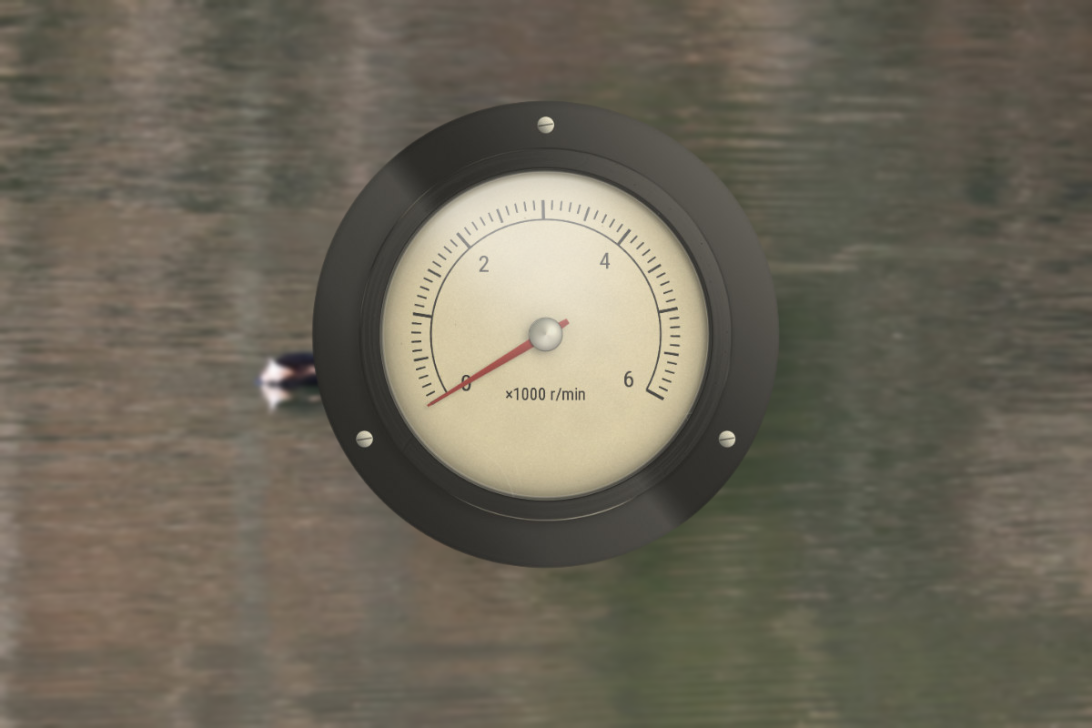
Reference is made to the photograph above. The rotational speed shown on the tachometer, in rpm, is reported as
0 rpm
